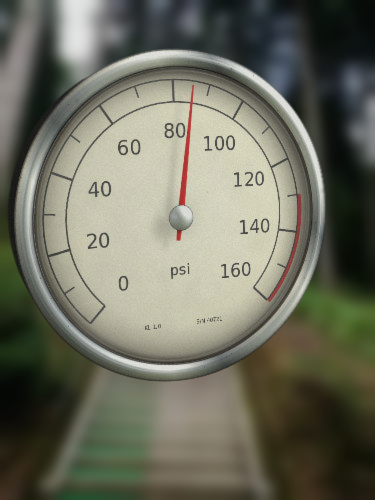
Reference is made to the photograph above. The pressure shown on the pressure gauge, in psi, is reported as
85 psi
